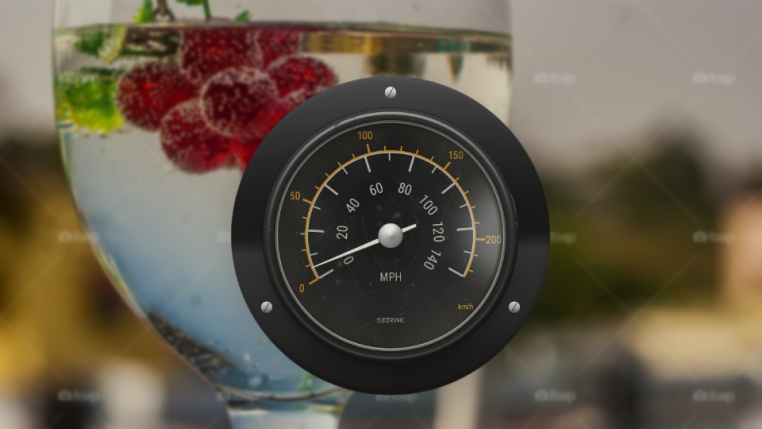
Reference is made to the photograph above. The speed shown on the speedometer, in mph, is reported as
5 mph
